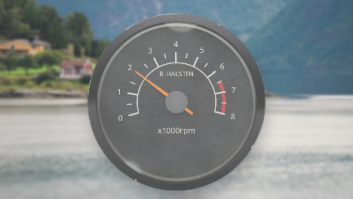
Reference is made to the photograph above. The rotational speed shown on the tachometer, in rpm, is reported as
2000 rpm
